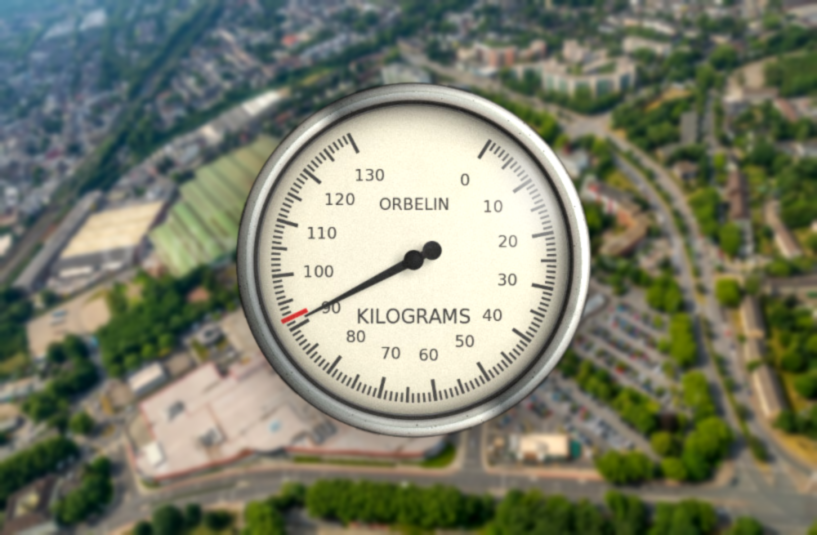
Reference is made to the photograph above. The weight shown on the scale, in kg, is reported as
91 kg
